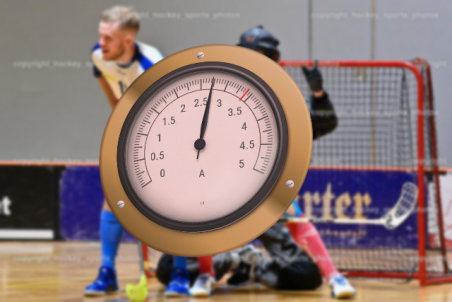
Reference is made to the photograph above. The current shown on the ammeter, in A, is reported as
2.75 A
